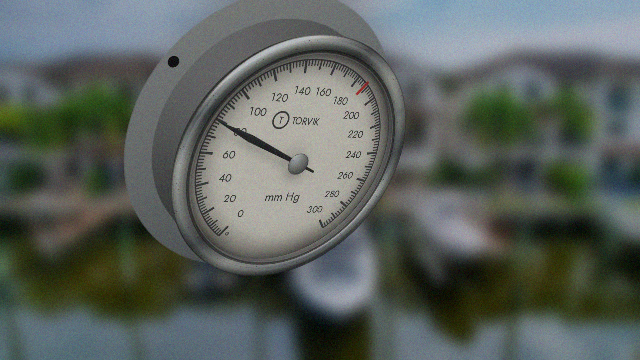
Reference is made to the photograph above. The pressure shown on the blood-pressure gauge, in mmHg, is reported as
80 mmHg
